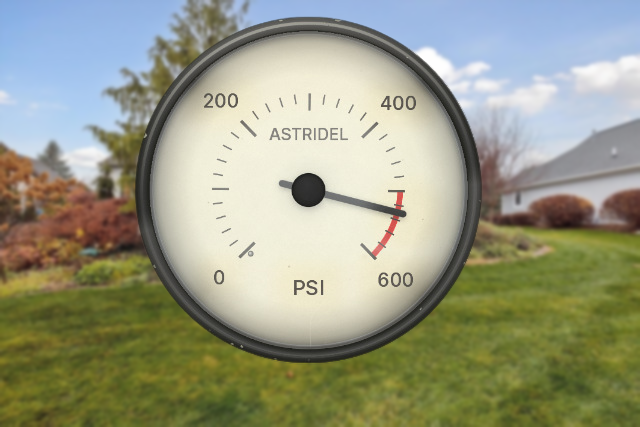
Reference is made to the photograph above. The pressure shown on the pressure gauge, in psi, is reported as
530 psi
